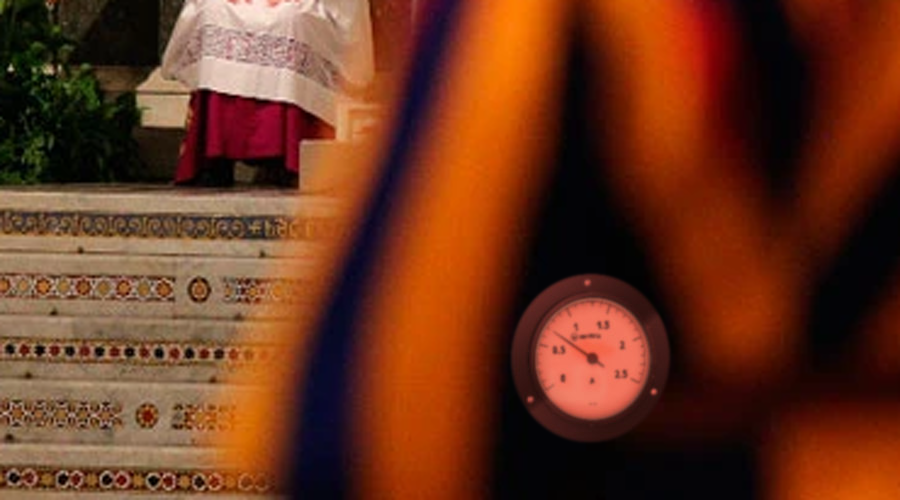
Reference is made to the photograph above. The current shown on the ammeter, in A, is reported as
0.7 A
